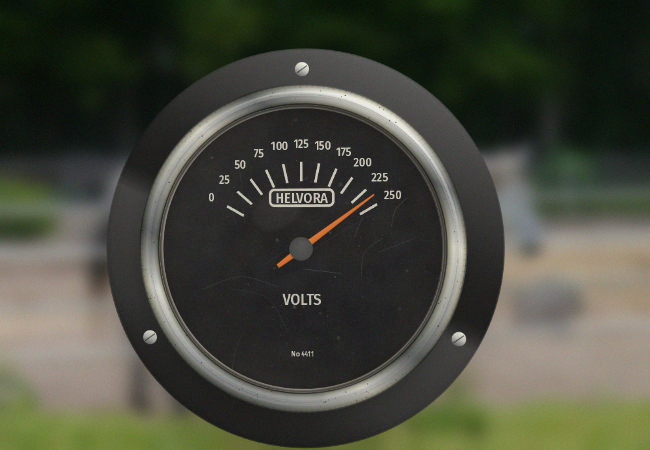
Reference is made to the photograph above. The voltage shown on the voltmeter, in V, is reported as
237.5 V
